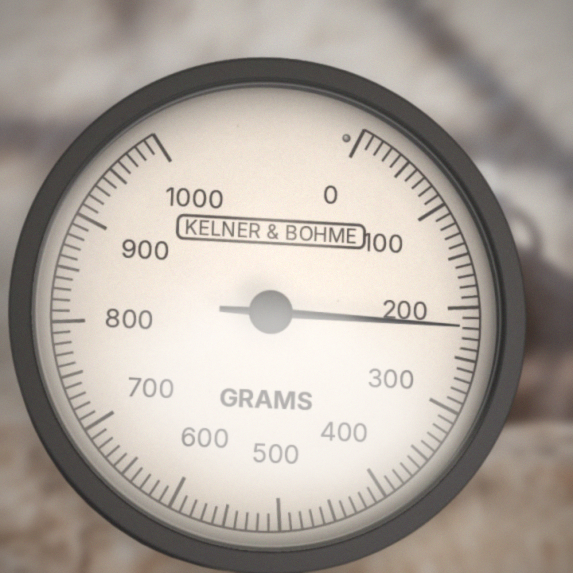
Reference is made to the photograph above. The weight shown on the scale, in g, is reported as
220 g
